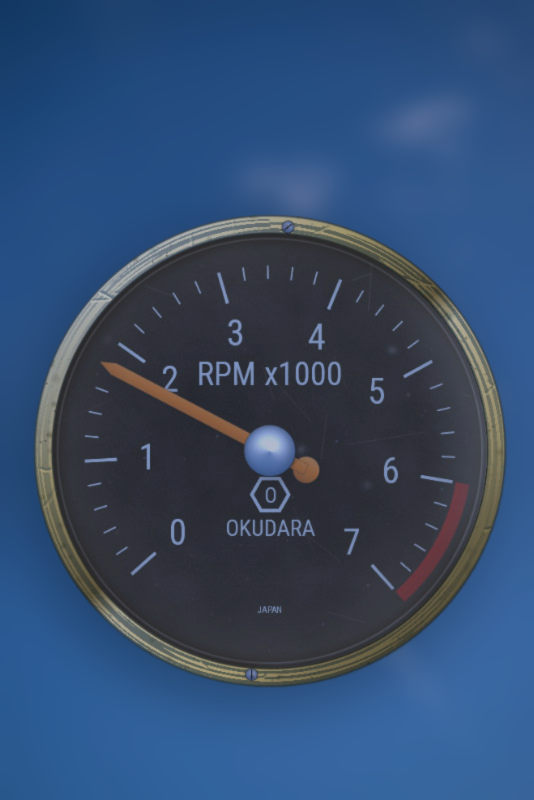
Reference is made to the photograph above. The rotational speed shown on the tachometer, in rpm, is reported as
1800 rpm
